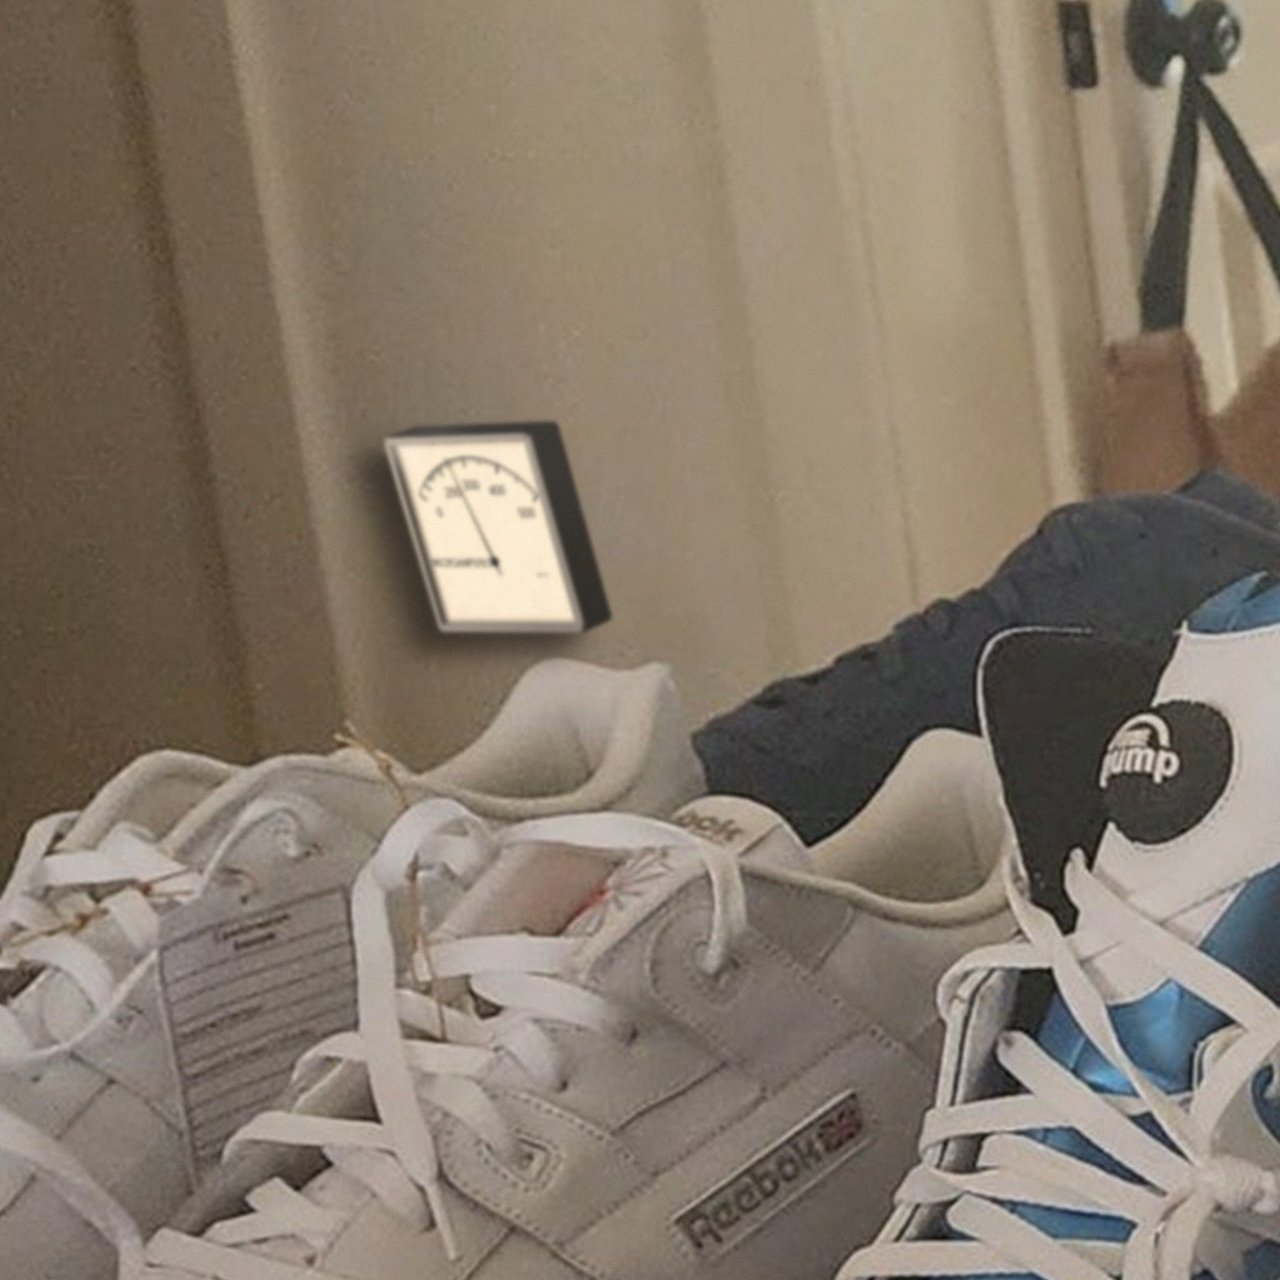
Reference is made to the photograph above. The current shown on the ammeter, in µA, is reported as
250 µA
